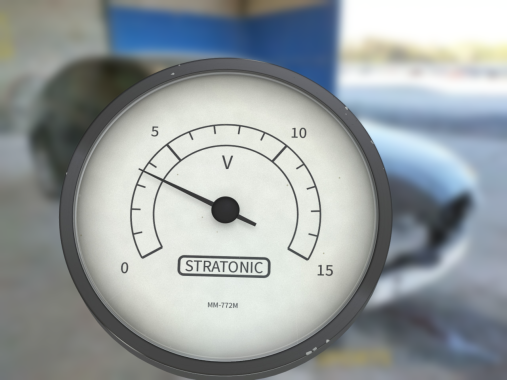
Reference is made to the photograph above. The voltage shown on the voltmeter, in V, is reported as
3.5 V
